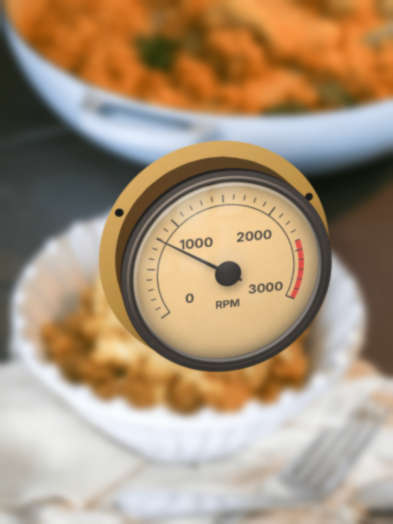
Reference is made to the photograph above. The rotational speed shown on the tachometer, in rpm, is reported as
800 rpm
